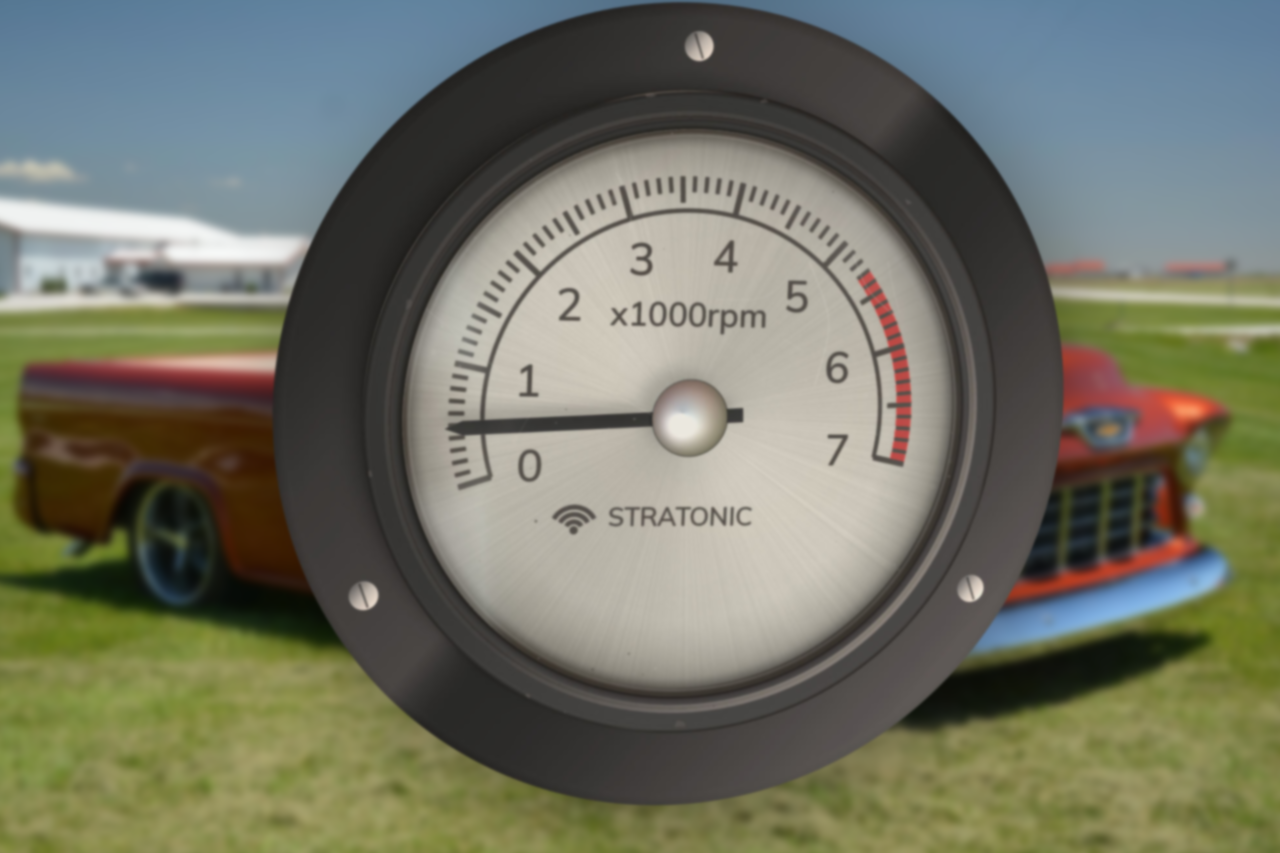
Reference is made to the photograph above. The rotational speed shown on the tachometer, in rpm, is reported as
500 rpm
